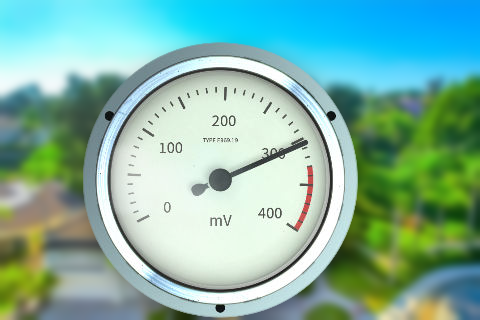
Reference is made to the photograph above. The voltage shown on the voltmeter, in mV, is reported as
305 mV
